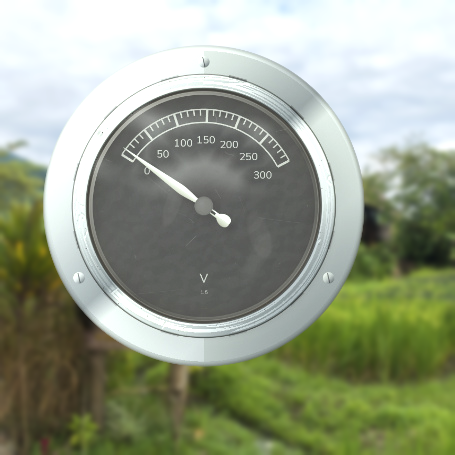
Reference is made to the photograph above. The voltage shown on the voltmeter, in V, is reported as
10 V
